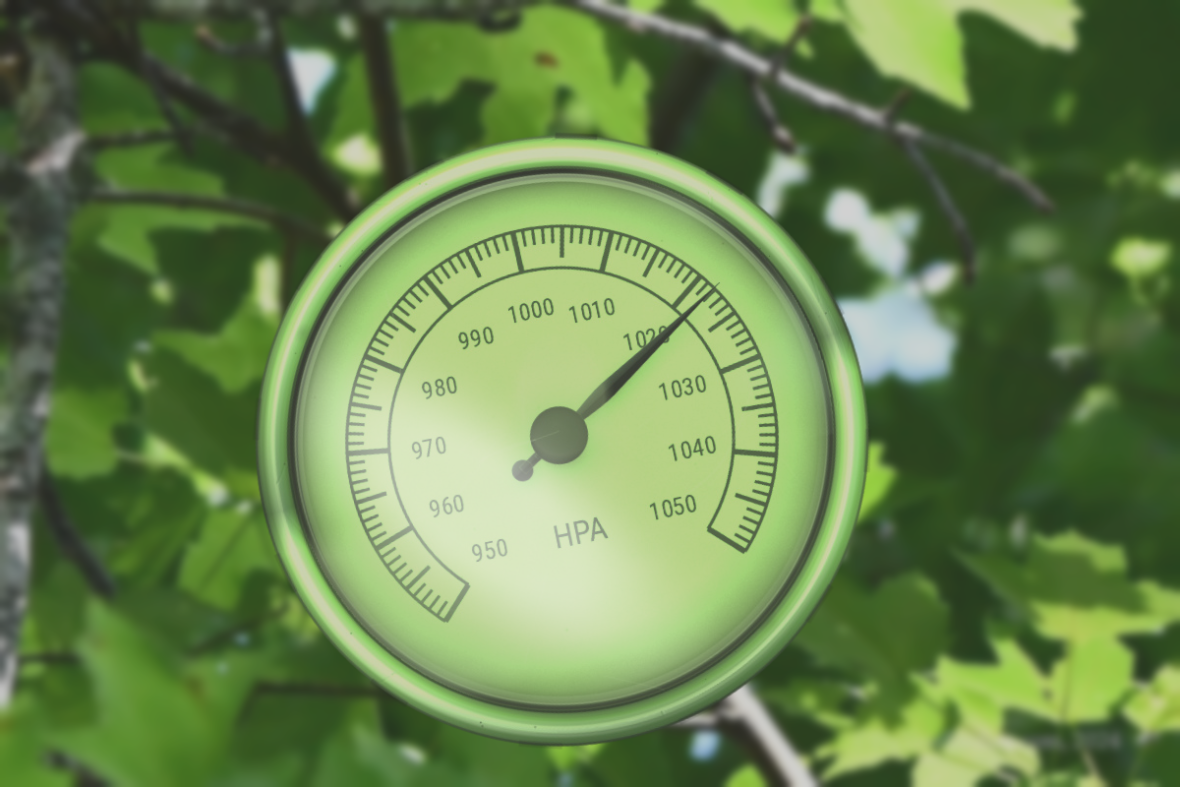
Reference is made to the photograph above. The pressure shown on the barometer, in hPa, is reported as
1022 hPa
